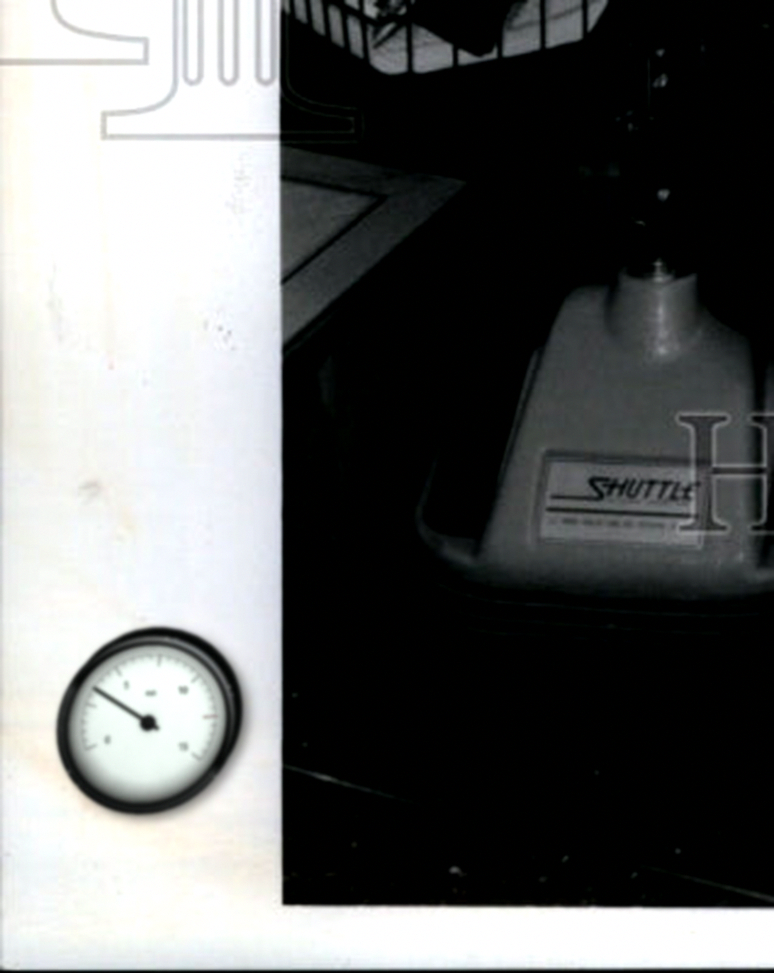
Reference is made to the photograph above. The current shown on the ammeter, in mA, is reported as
3.5 mA
